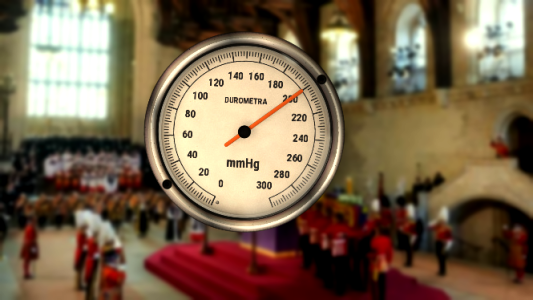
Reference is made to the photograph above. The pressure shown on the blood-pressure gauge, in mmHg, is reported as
200 mmHg
